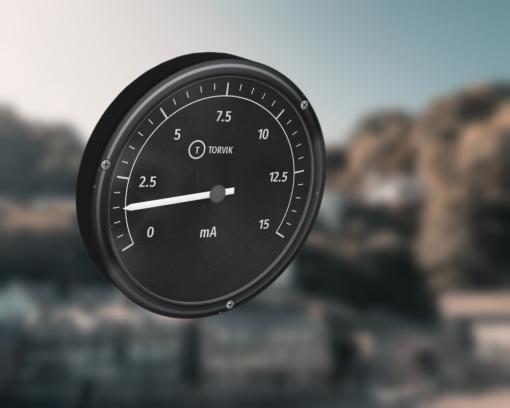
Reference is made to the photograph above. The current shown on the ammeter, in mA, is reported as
1.5 mA
